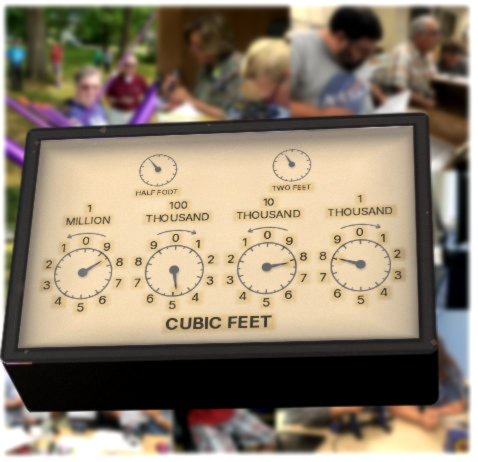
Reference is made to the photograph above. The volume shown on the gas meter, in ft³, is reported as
847800 ft³
